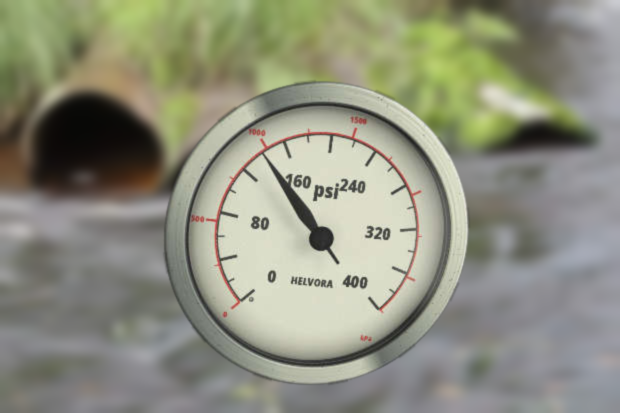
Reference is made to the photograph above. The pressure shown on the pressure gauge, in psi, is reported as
140 psi
